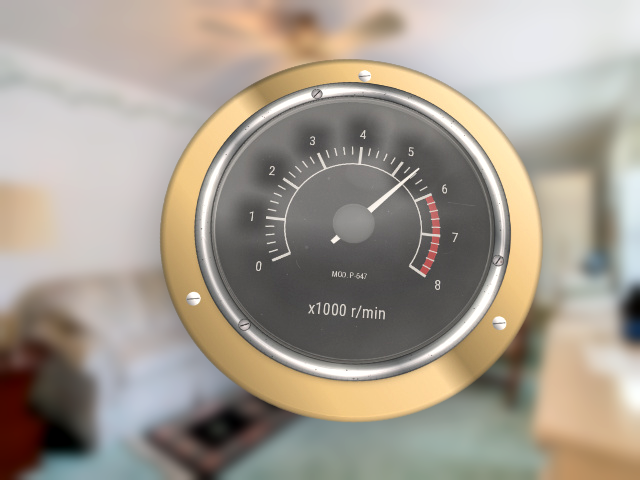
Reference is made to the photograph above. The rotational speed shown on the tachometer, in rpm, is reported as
5400 rpm
